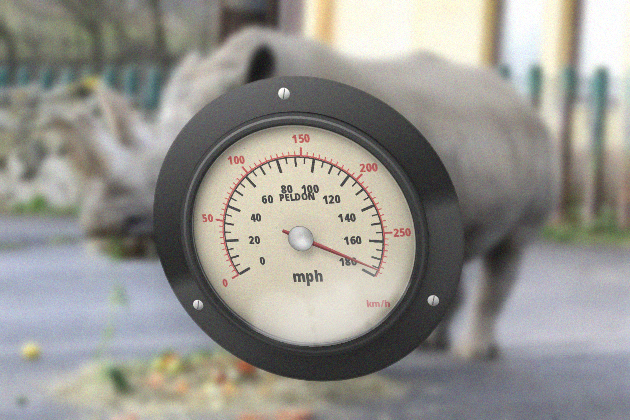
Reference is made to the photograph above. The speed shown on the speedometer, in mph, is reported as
175 mph
